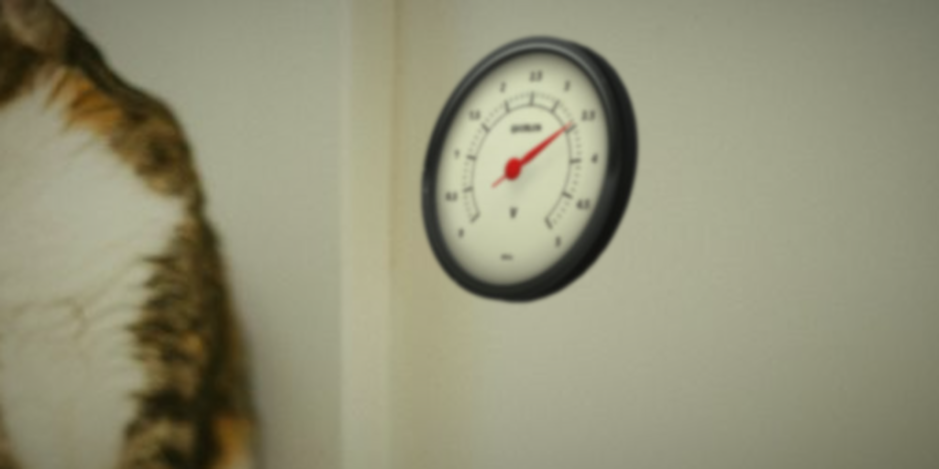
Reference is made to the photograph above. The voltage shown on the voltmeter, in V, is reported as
3.5 V
